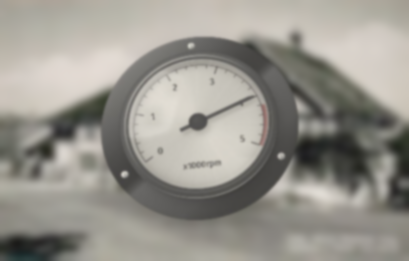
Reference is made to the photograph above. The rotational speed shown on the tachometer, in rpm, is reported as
4000 rpm
